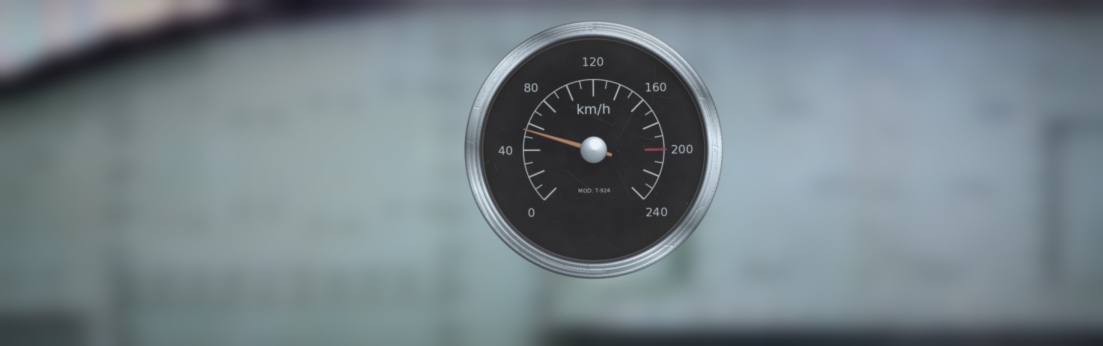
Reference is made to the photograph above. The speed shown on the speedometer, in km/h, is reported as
55 km/h
